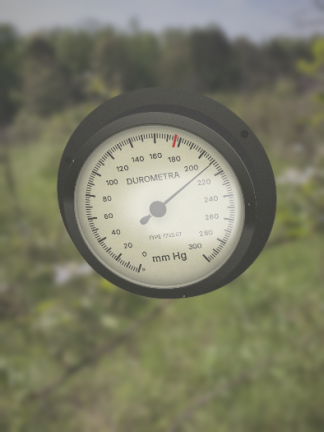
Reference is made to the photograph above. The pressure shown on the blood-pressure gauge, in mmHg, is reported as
210 mmHg
